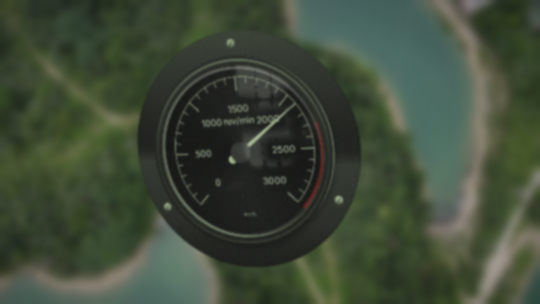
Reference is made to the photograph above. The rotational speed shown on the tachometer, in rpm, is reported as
2100 rpm
